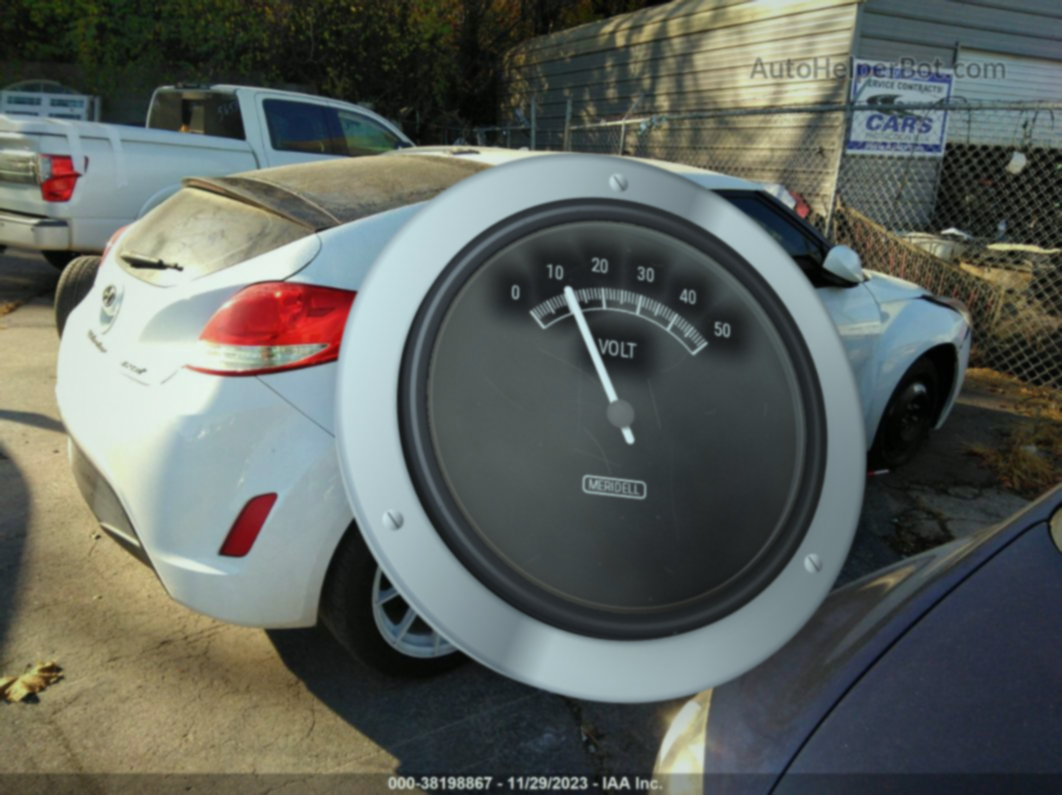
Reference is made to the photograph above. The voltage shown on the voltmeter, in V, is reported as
10 V
